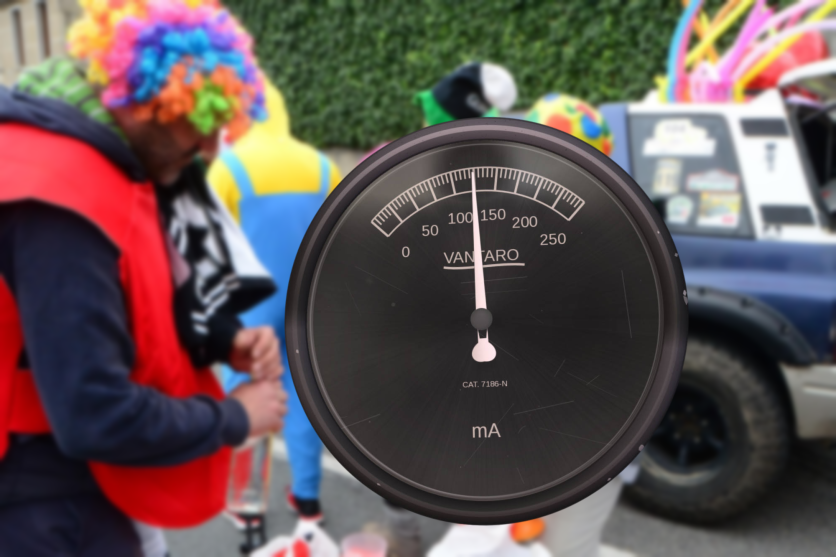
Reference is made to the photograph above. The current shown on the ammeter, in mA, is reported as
125 mA
